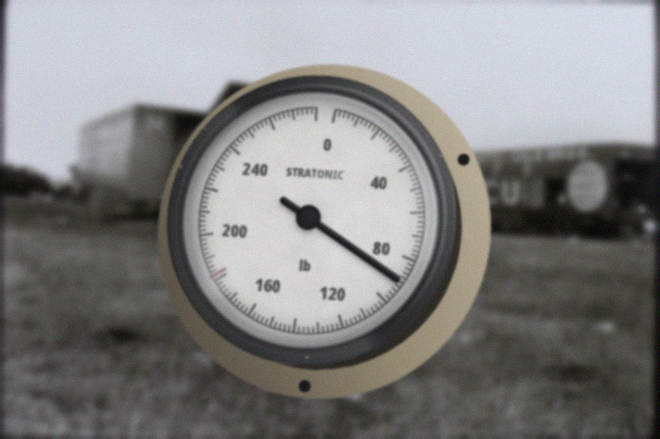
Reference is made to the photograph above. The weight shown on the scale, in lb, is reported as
90 lb
